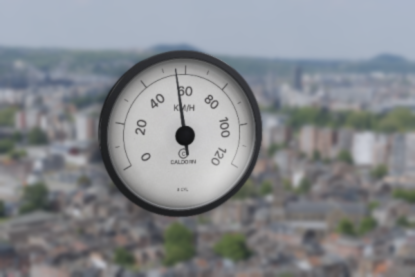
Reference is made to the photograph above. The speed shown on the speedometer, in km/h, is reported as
55 km/h
